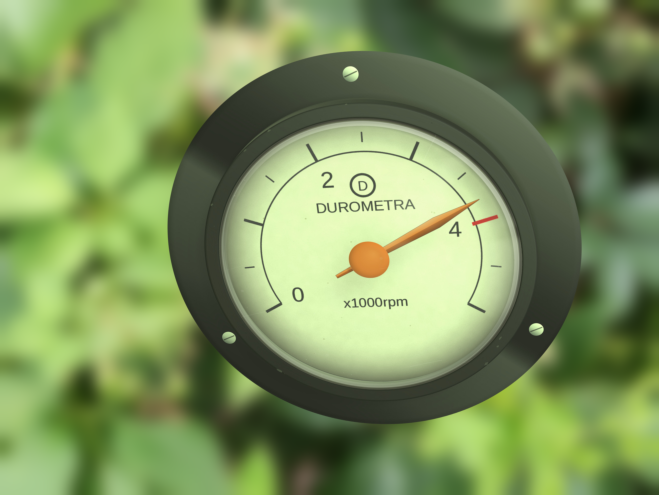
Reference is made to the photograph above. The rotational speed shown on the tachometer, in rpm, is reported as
3750 rpm
